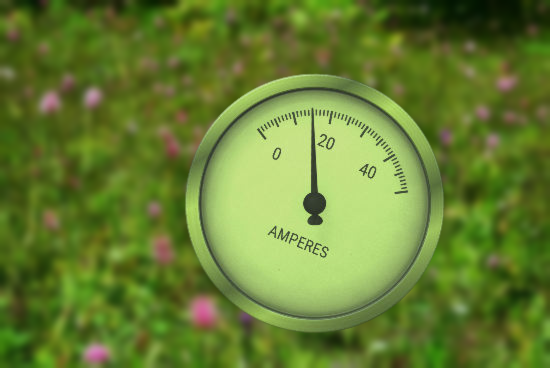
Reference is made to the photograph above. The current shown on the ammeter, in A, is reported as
15 A
